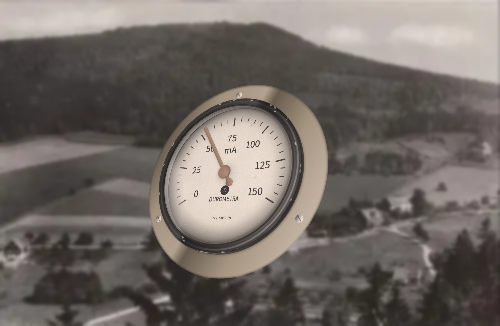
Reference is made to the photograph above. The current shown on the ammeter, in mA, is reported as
55 mA
